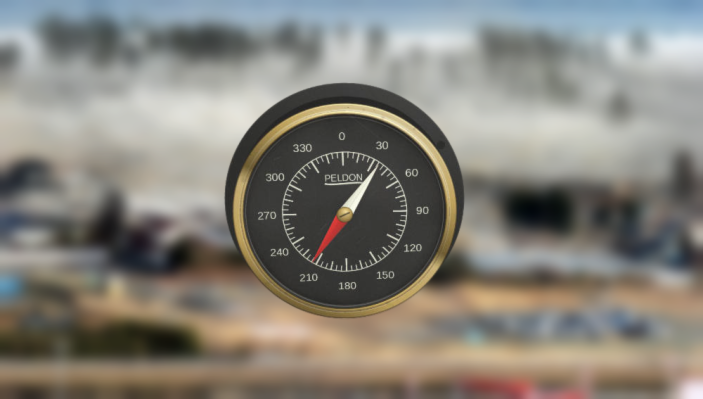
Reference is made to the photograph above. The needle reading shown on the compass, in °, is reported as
215 °
